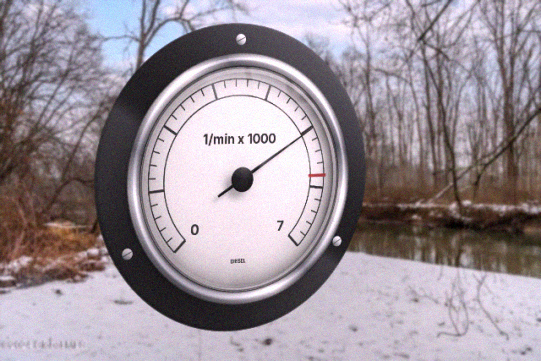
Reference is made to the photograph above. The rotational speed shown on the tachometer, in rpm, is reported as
5000 rpm
